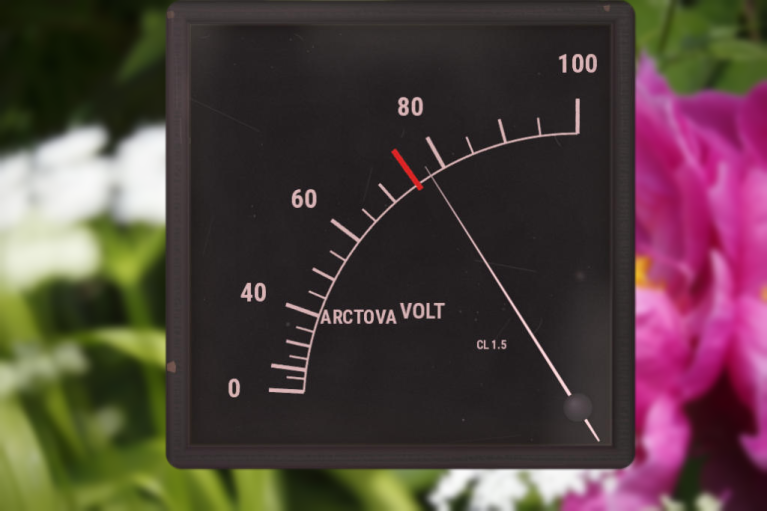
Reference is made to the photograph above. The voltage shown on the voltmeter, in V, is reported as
77.5 V
